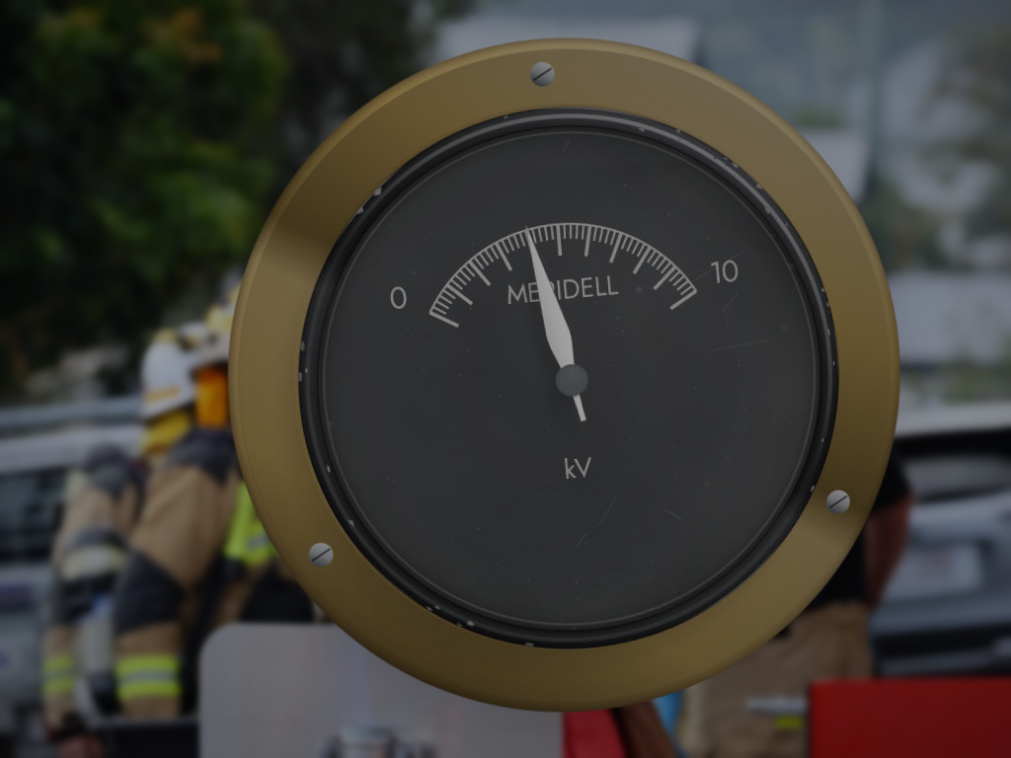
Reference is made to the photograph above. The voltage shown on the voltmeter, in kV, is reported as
4 kV
